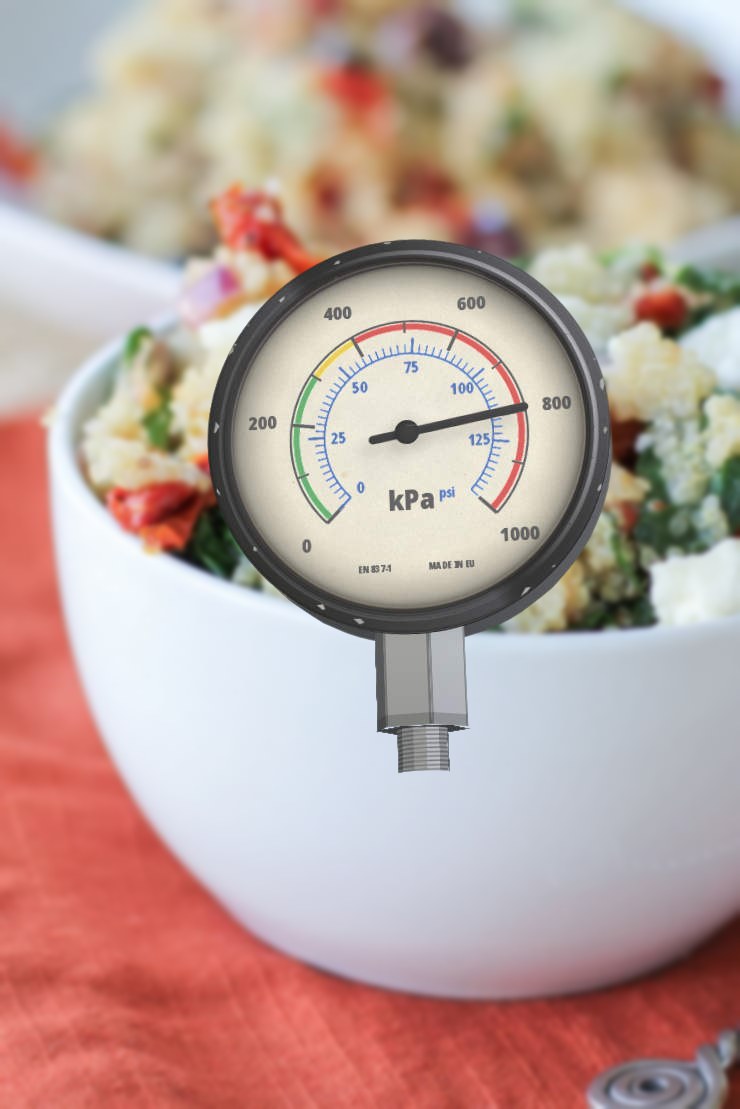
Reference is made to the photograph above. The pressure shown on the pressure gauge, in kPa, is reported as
800 kPa
